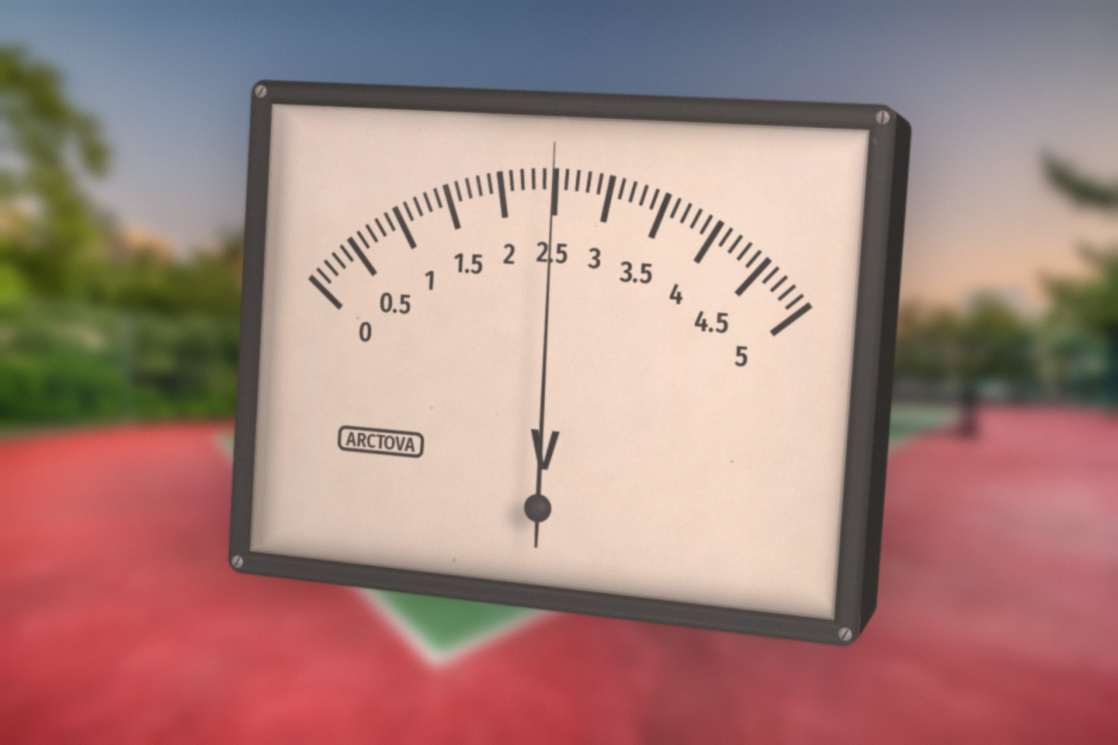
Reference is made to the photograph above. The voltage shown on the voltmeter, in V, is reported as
2.5 V
